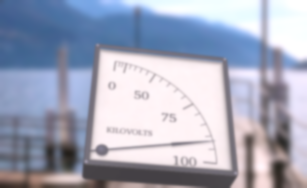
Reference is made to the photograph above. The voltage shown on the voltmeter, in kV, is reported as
92.5 kV
